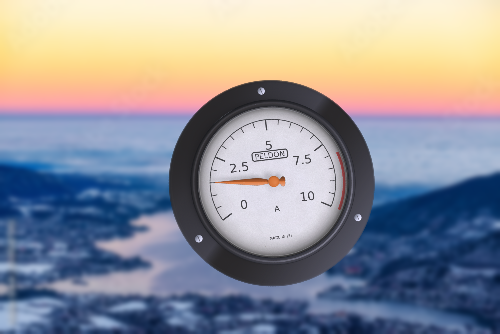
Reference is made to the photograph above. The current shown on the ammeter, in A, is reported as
1.5 A
